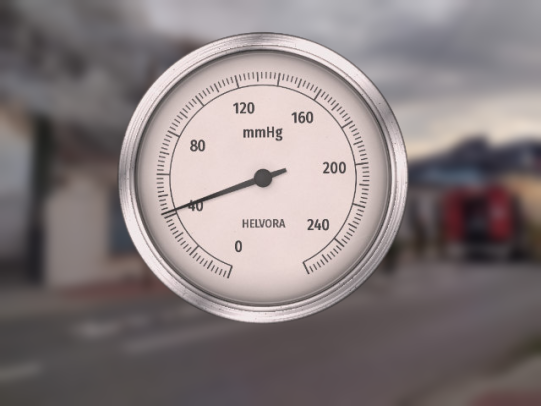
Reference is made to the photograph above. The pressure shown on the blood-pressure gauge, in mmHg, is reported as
42 mmHg
